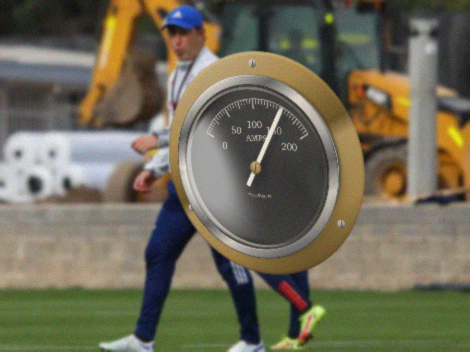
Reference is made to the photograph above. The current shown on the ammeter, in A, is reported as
150 A
